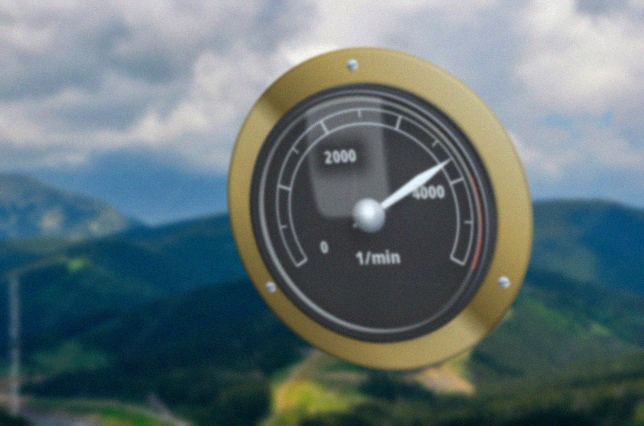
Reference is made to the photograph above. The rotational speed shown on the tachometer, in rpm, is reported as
3750 rpm
